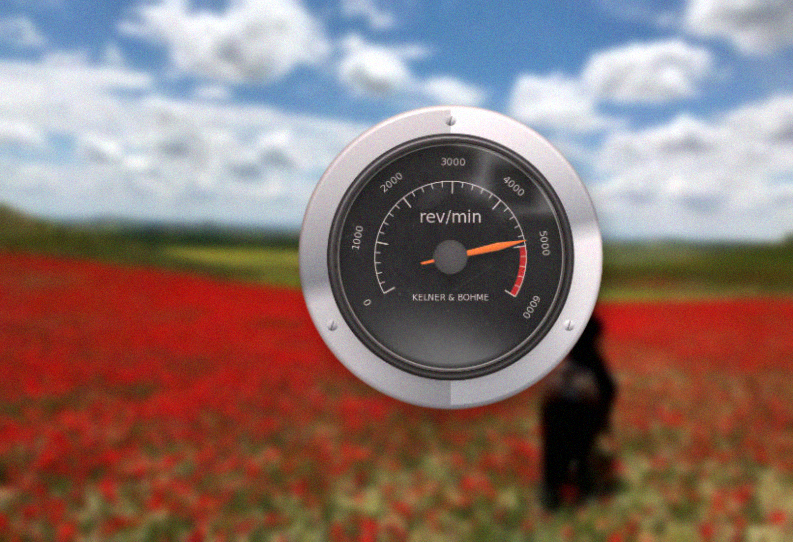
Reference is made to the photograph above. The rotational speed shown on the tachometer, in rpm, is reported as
4900 rpm
